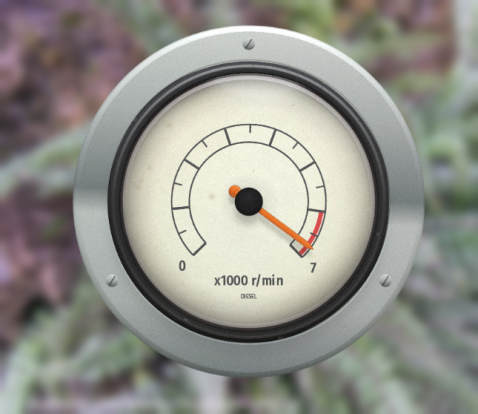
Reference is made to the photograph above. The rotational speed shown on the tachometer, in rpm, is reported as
6750 rpm
